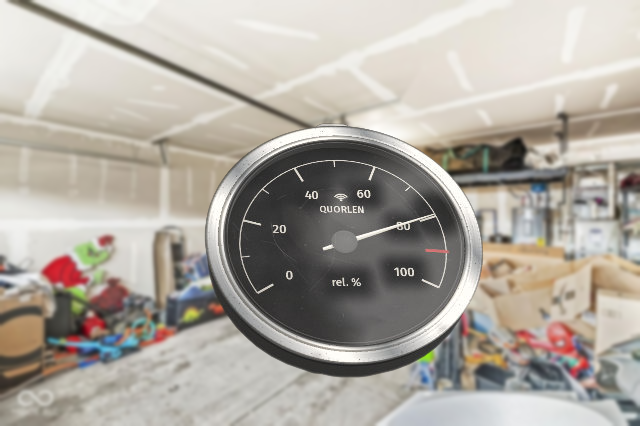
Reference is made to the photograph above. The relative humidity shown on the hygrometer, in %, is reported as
80 %
